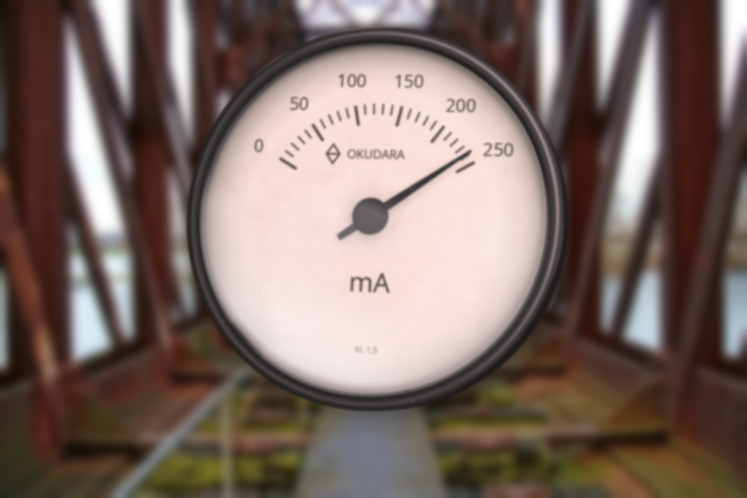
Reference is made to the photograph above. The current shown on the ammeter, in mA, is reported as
240 mA
